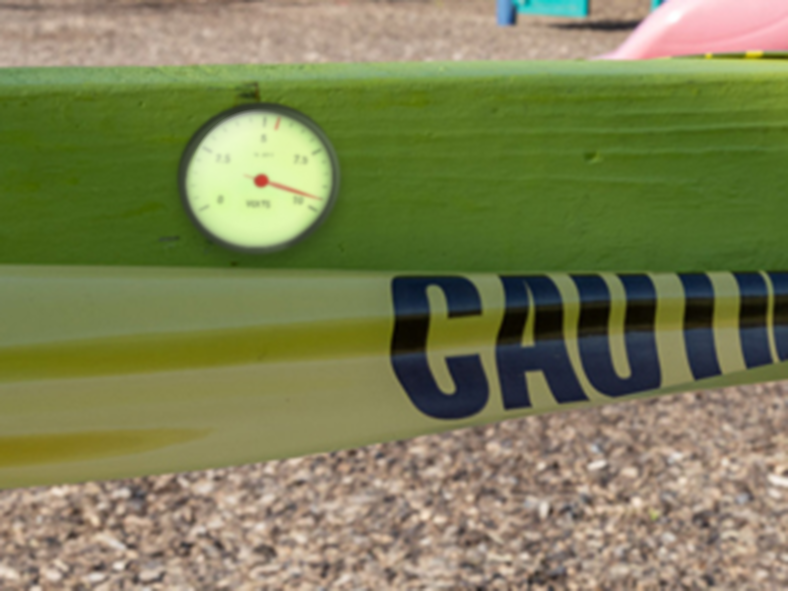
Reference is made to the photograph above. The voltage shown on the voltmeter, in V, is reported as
9.5 V
